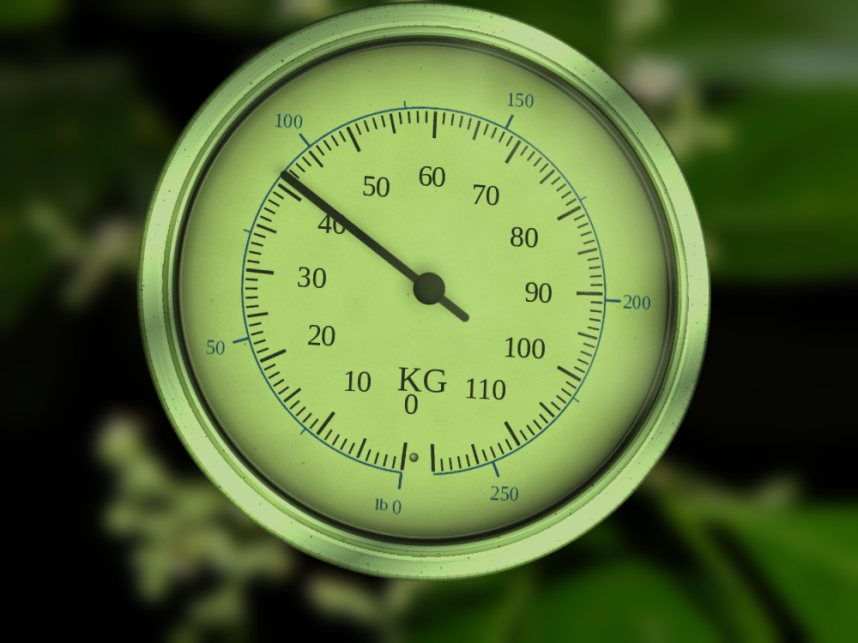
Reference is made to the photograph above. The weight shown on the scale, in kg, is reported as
41 kg
